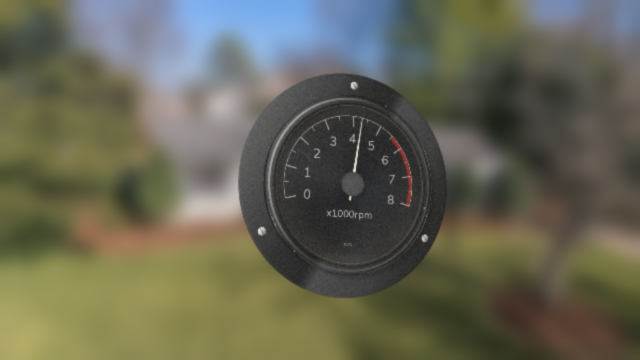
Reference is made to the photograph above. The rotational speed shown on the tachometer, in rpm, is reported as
4250 rpm
